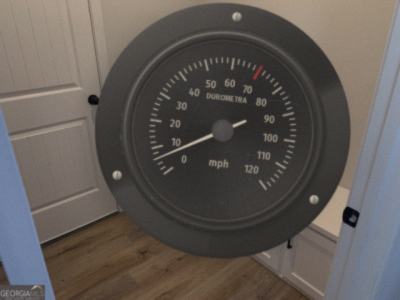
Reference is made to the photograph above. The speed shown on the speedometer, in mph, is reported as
6 mph
